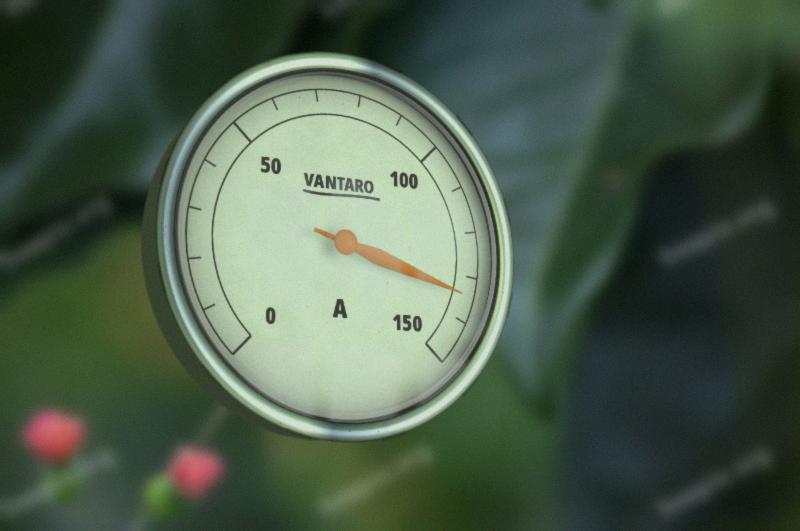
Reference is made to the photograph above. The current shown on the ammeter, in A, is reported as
135 A
